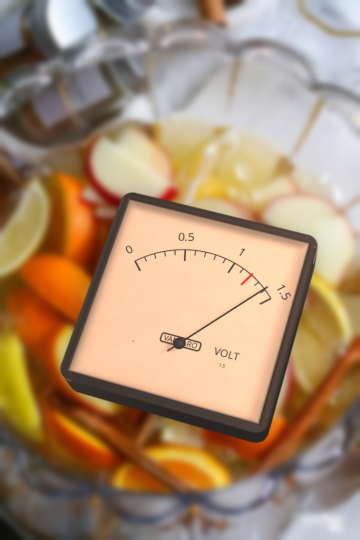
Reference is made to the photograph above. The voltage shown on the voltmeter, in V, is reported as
1.4 V
